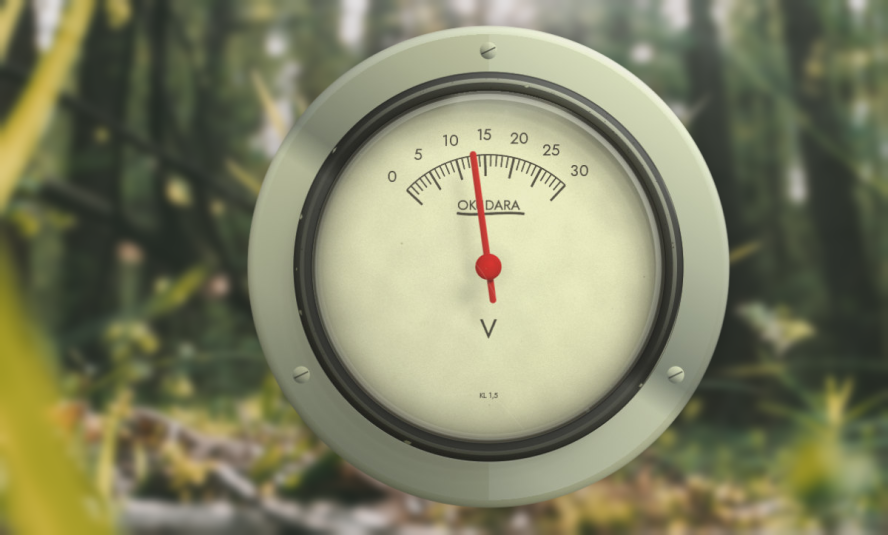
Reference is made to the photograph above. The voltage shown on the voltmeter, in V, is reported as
13 V
